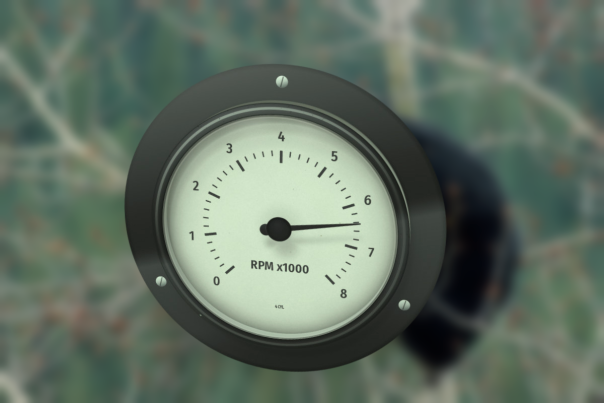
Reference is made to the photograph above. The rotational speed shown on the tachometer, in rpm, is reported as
6400 rpm
